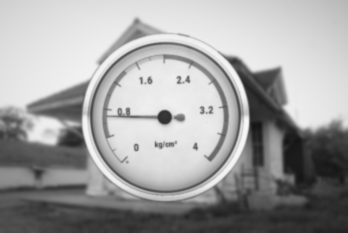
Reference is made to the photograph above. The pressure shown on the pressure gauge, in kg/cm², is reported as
0.7 kg/cm²
